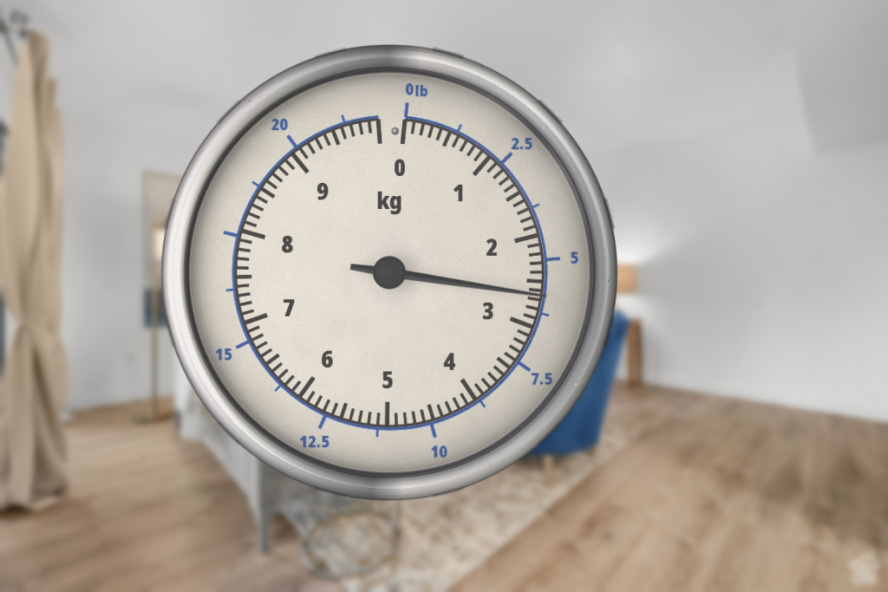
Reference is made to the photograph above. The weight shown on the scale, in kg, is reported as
2.65 kg
